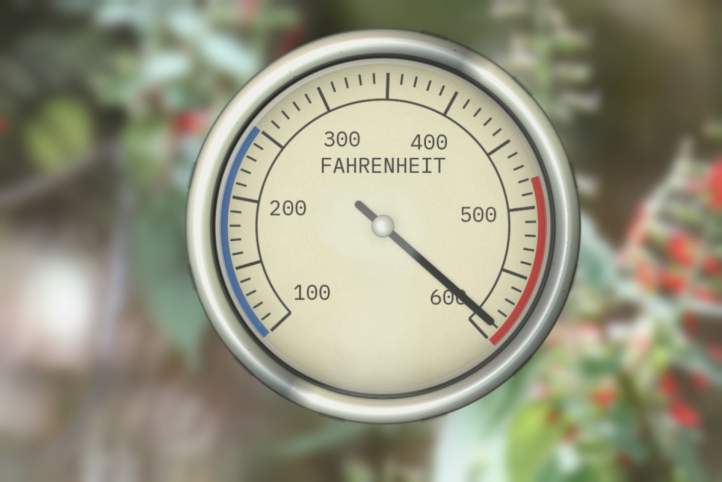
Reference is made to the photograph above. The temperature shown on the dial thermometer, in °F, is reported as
590 °F
